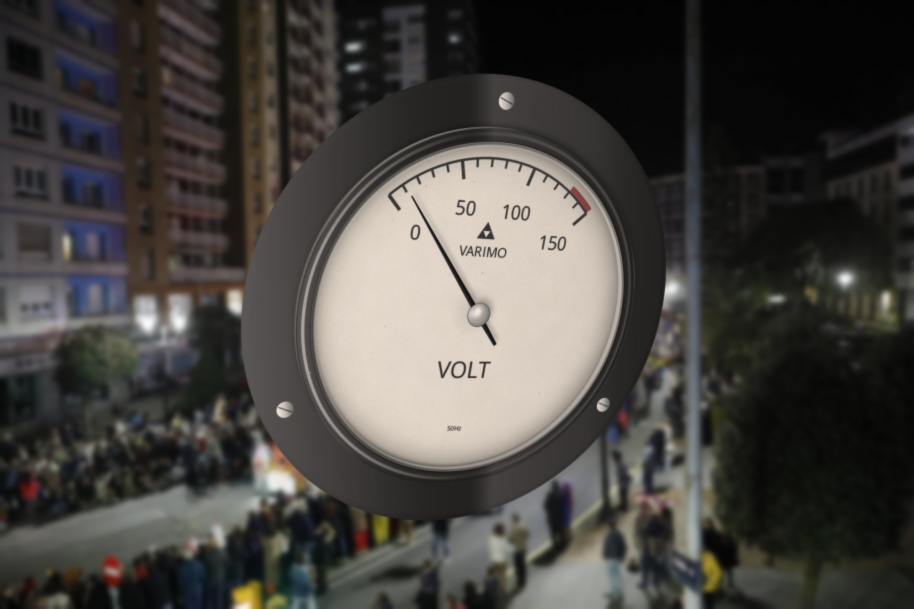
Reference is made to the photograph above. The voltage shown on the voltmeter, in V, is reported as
10 V
